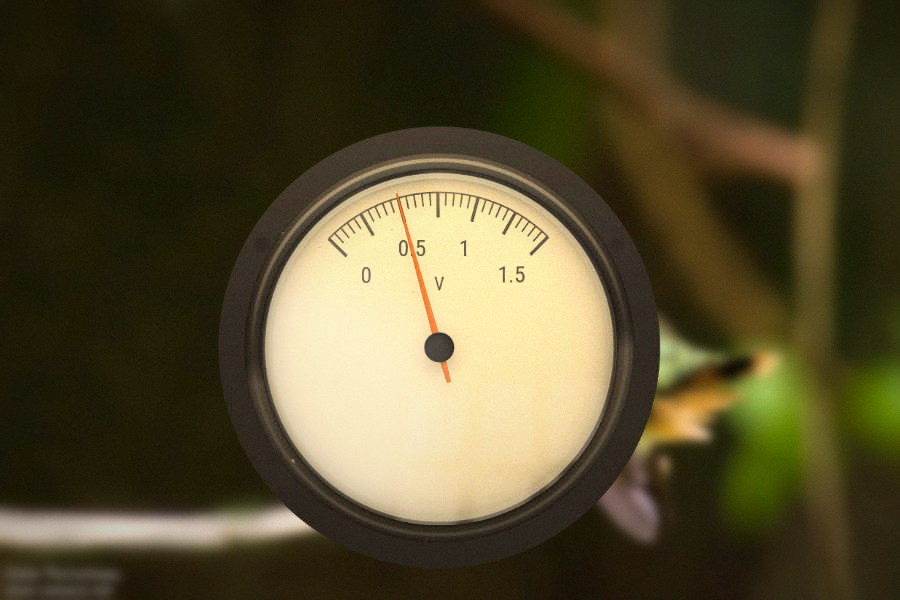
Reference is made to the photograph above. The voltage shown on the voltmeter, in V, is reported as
0.5 V
